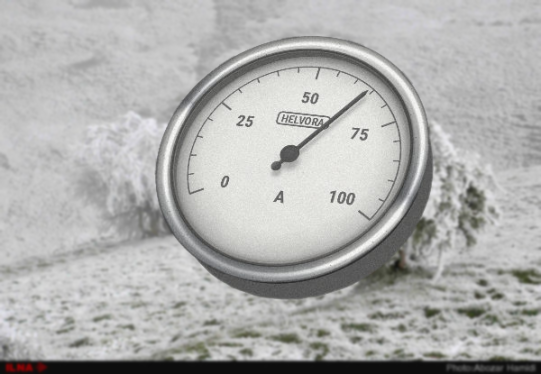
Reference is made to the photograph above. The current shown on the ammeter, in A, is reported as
65 A
